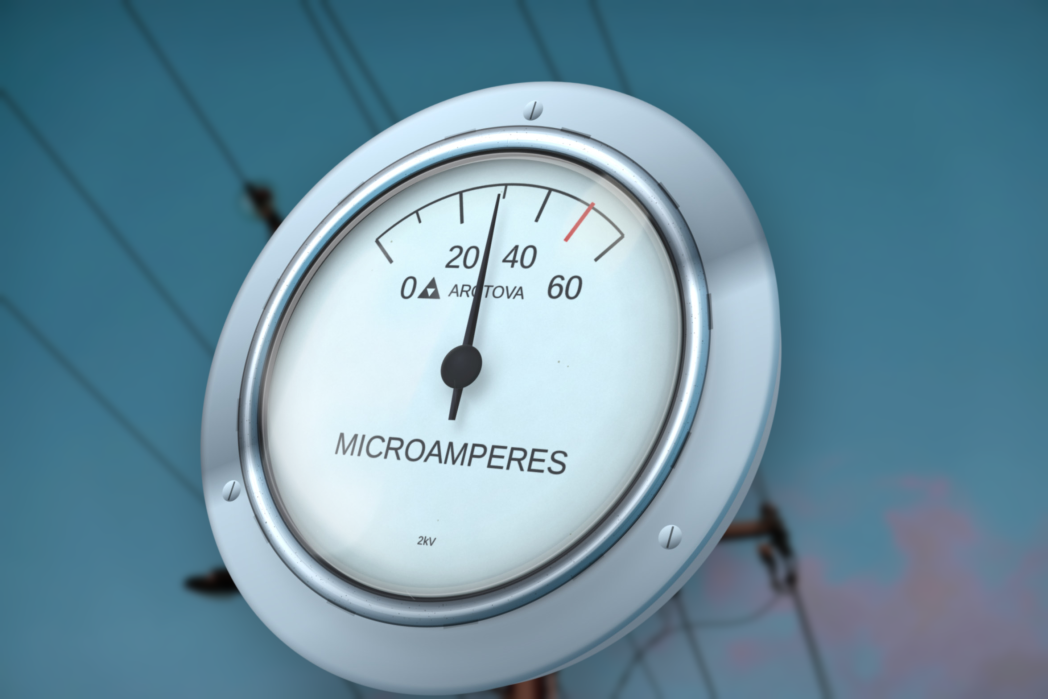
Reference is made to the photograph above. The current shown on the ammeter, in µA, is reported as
30 µA
